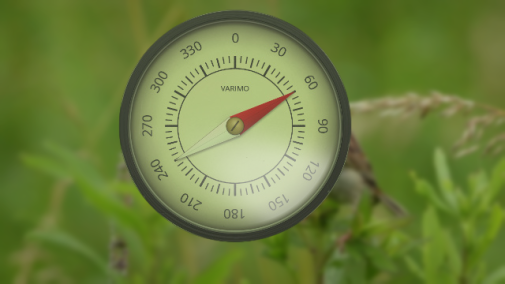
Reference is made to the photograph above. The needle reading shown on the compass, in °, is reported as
60 °
